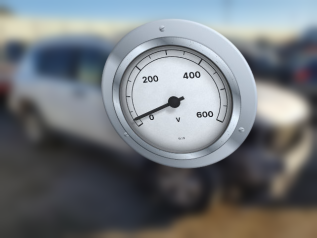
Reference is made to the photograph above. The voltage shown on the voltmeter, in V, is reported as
25 V
